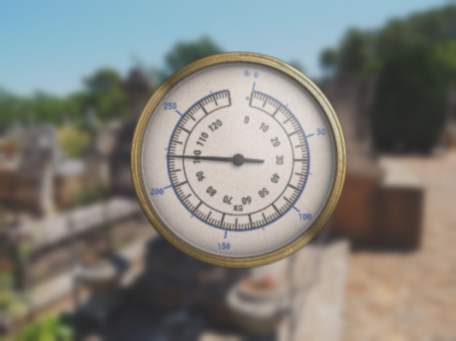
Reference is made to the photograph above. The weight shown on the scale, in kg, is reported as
100 kg
